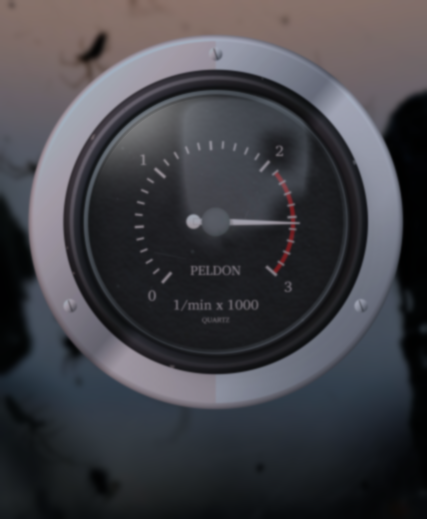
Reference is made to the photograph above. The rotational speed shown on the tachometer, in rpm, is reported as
2550 rpm
